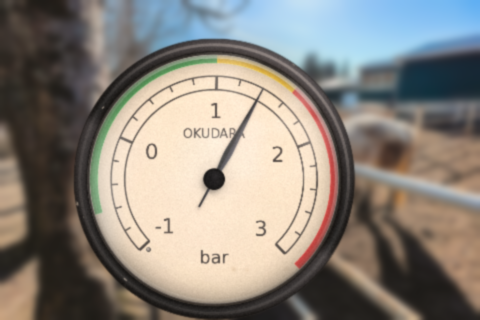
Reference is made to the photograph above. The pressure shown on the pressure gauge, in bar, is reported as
1.4 bar
